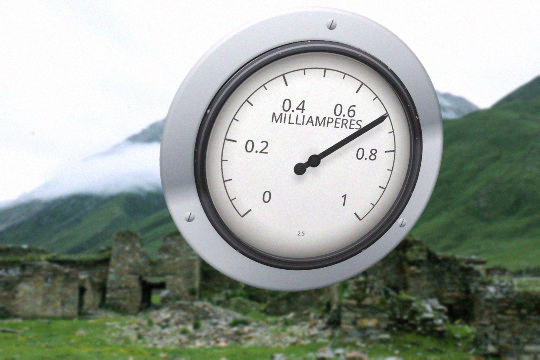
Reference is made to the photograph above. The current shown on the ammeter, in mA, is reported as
0.7 mA
